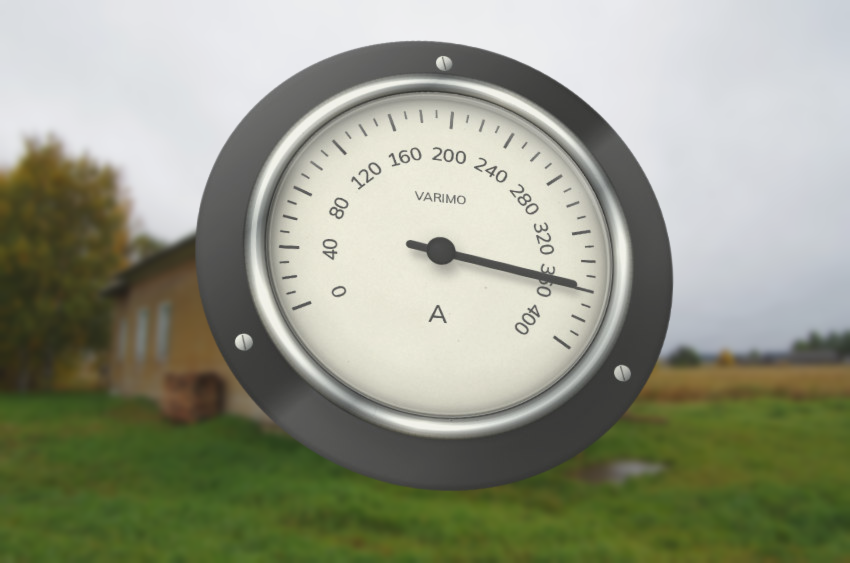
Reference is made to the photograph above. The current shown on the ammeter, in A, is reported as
360 A
